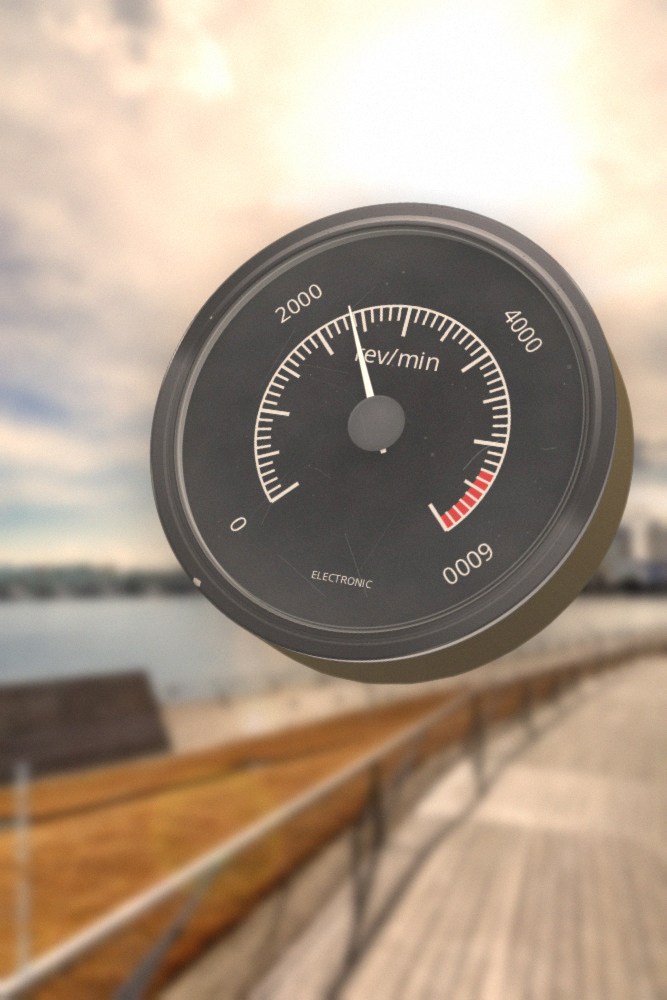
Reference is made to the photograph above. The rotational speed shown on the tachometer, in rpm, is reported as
2400 rpm
